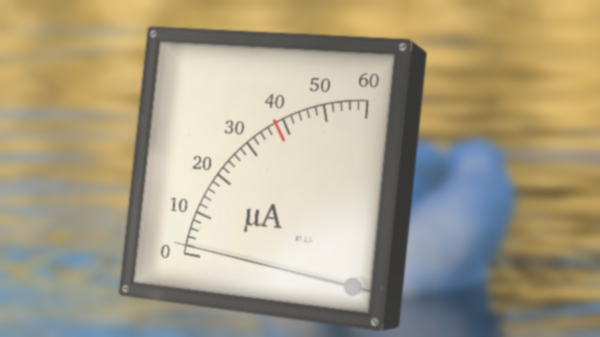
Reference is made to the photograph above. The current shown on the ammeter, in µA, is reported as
2 µA
